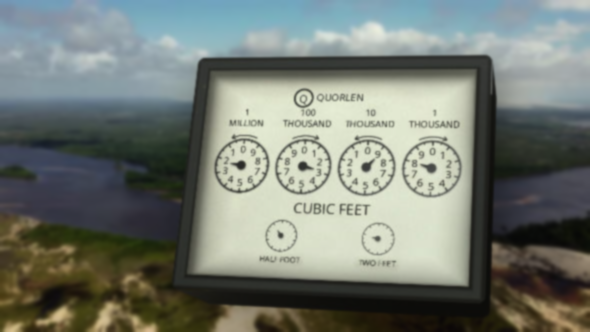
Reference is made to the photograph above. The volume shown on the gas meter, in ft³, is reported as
228800 ft³
